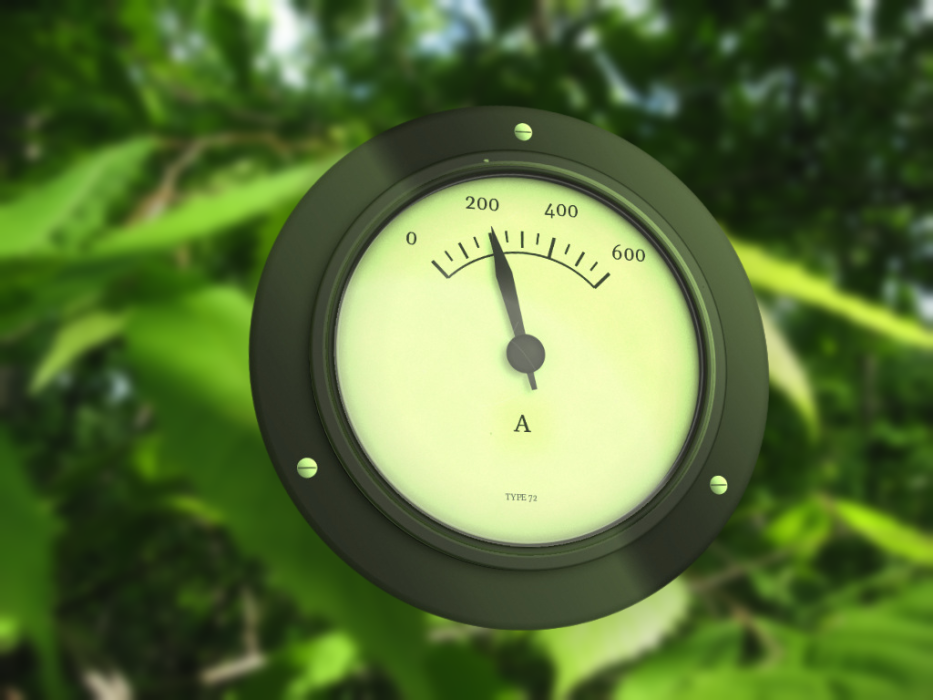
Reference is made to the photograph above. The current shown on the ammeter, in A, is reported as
200 A
